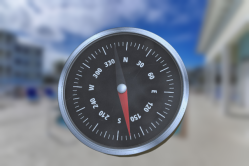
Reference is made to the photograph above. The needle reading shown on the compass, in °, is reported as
165 °
